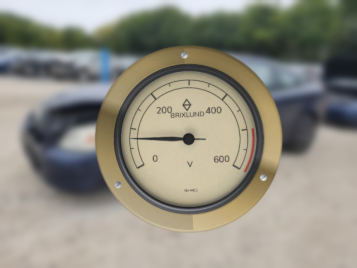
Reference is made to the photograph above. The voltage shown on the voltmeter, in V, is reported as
75 V
